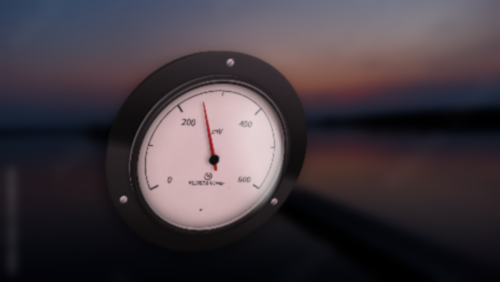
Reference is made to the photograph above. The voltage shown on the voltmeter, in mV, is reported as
250 mV
